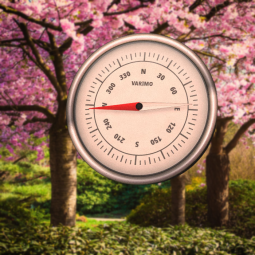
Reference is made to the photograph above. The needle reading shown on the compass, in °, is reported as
265 °
